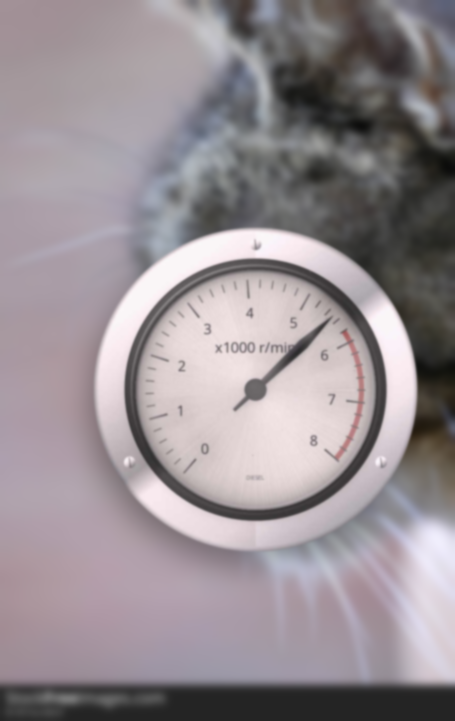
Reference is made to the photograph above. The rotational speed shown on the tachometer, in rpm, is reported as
5500 rpm
